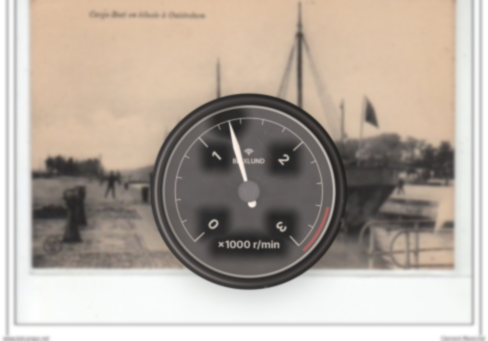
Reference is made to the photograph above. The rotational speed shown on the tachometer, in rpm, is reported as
1300 rpm
